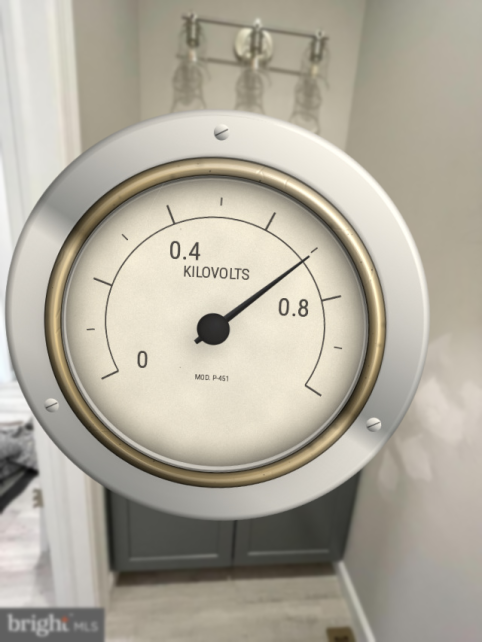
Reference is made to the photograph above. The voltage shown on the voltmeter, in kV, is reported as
0.7 kV
